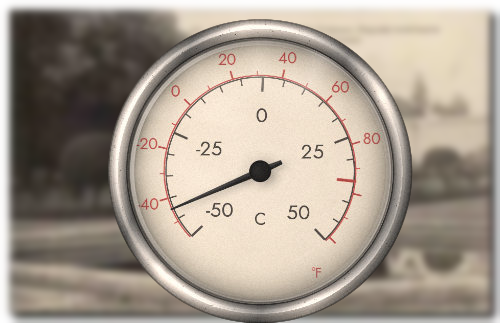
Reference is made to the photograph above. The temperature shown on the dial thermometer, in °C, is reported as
-42.5 °C
